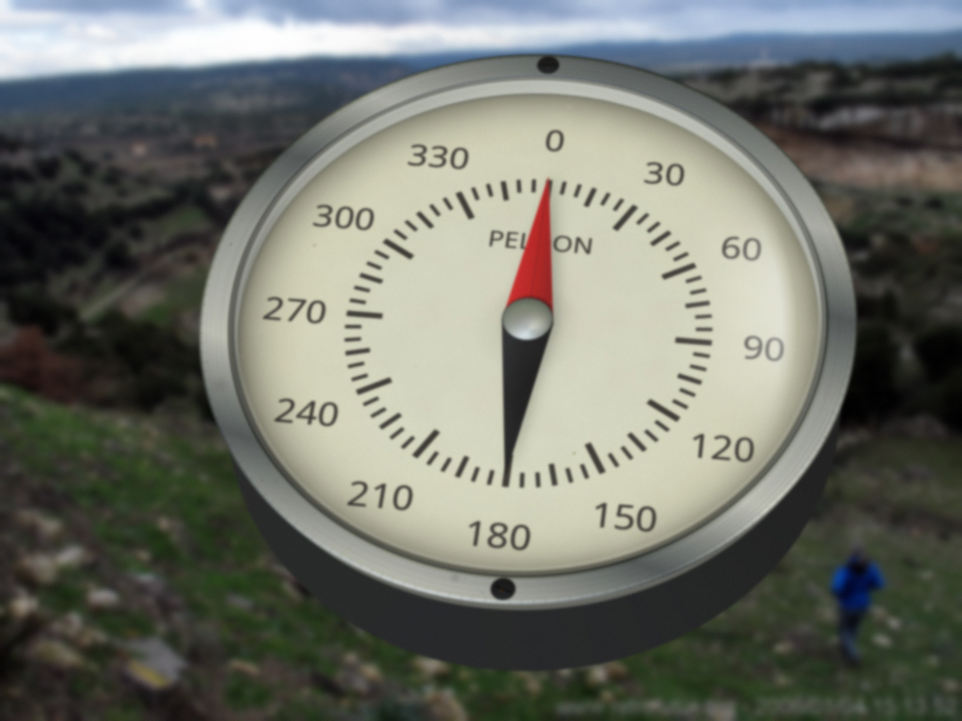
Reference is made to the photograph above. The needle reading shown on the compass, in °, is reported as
0 °
